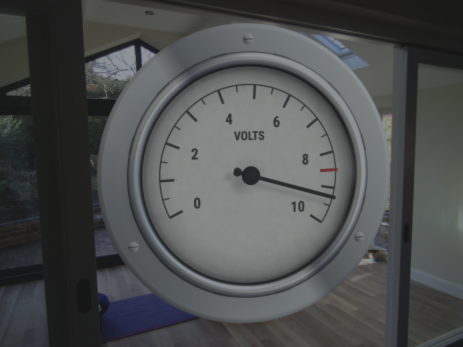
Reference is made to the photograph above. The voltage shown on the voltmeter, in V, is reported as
9.25 V
